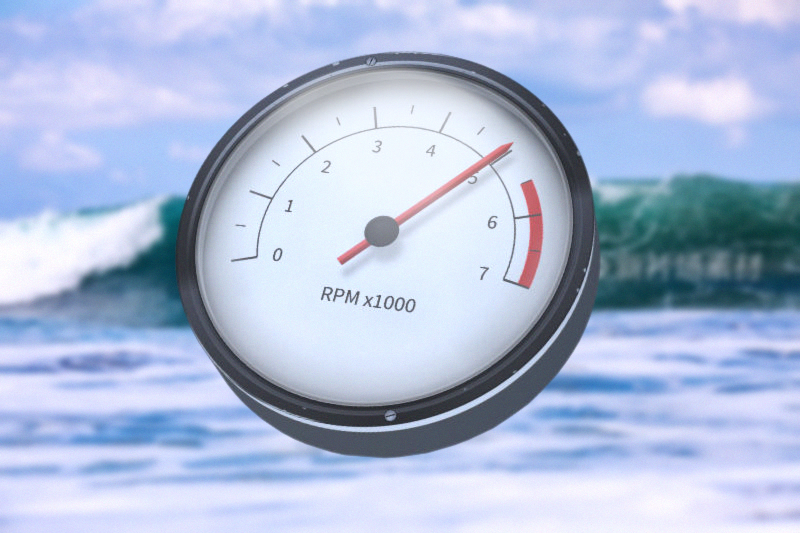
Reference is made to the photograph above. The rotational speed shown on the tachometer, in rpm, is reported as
5000 rpm
